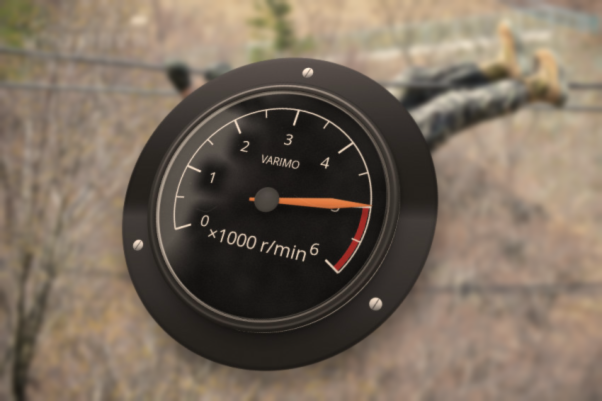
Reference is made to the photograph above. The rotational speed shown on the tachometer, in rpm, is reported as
5000 rpm
